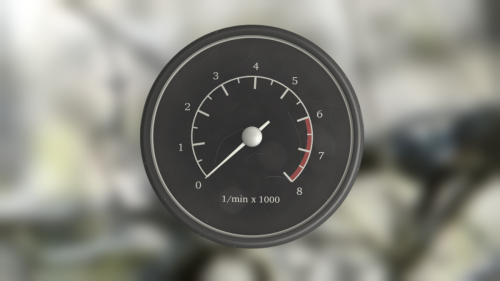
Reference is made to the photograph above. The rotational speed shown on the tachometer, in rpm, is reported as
0 rpm
